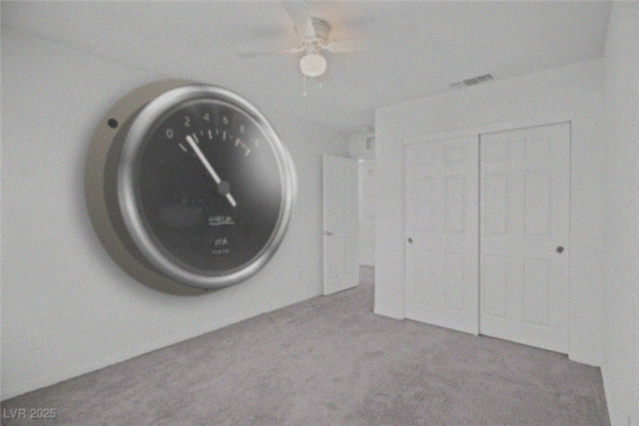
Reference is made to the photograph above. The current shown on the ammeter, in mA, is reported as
1 mA
